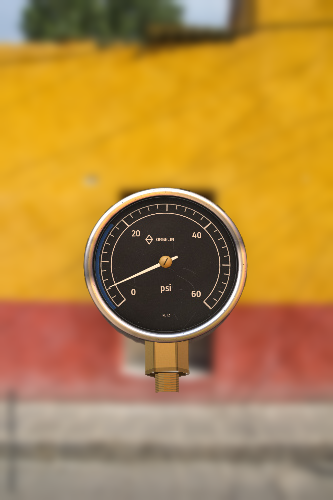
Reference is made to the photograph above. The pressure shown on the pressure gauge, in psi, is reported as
4 psi
